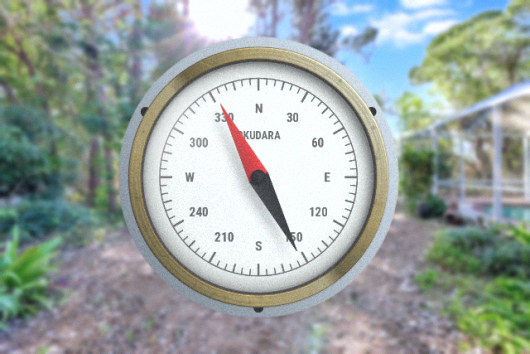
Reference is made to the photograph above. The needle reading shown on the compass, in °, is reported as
332.5 °
